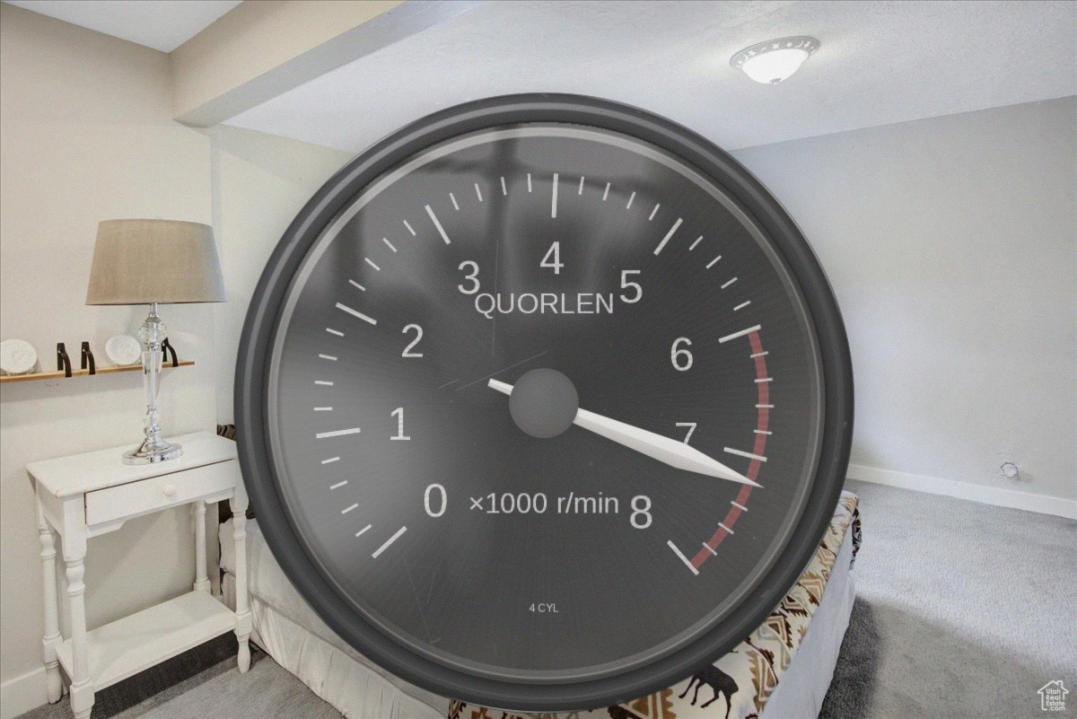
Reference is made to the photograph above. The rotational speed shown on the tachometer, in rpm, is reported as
7200 rpm
